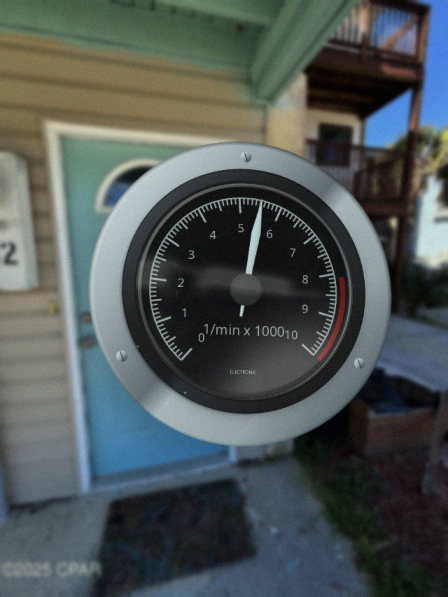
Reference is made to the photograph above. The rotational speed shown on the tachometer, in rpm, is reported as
5500 rpm
